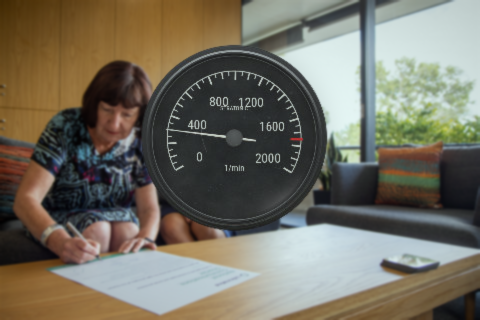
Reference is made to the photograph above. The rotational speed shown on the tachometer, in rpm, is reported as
300 rpm
